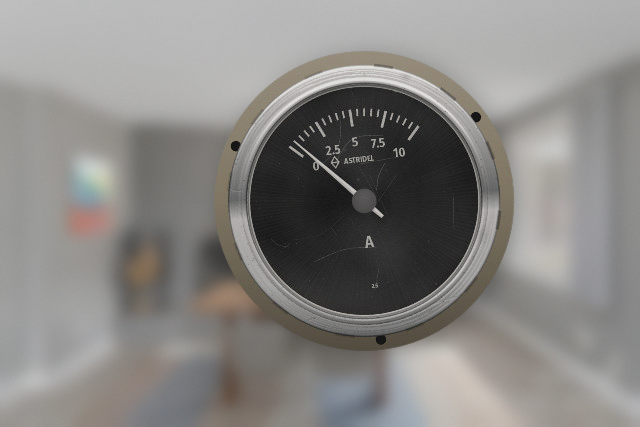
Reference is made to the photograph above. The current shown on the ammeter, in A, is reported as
0.5 A
